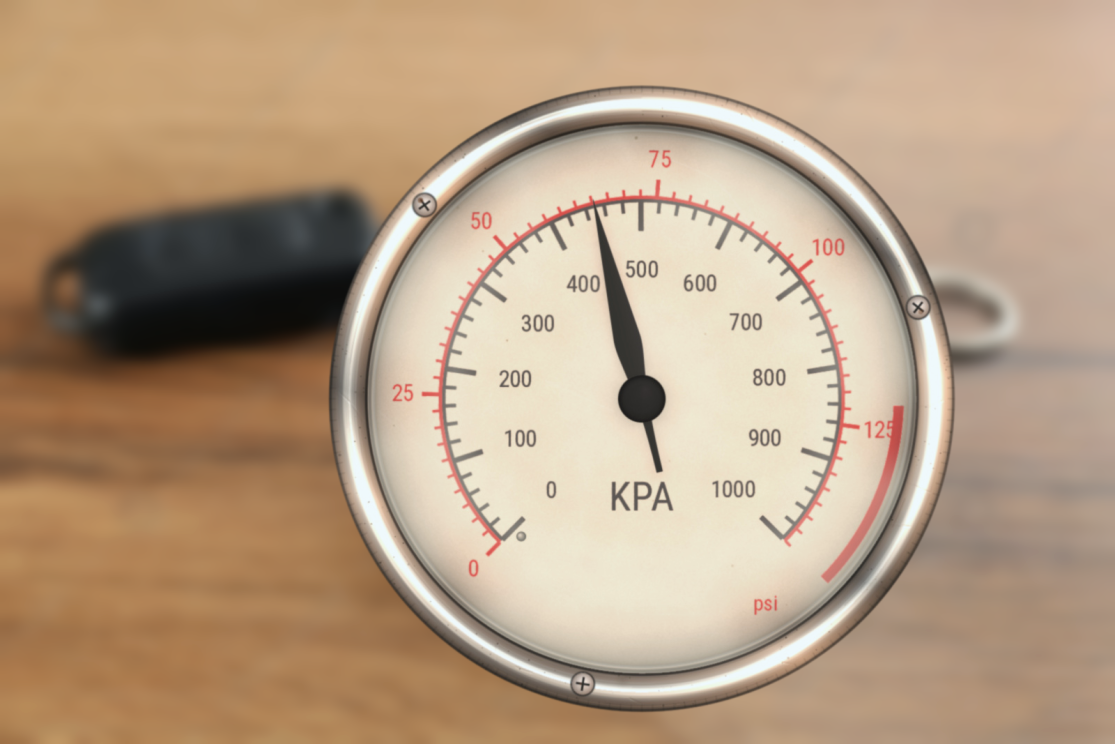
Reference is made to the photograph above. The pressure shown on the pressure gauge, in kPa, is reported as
450 kPa
